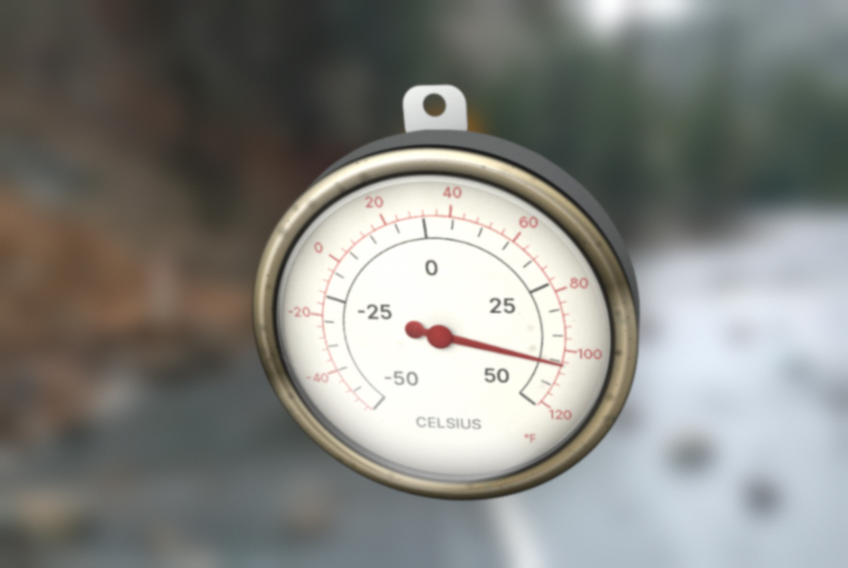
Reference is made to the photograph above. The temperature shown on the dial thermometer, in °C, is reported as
40 °C
